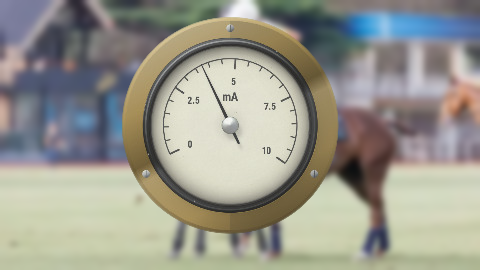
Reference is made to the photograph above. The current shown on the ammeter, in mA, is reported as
3.75 mA
